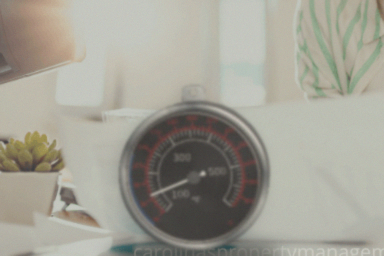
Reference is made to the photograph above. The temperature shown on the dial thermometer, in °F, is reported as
150 °F
